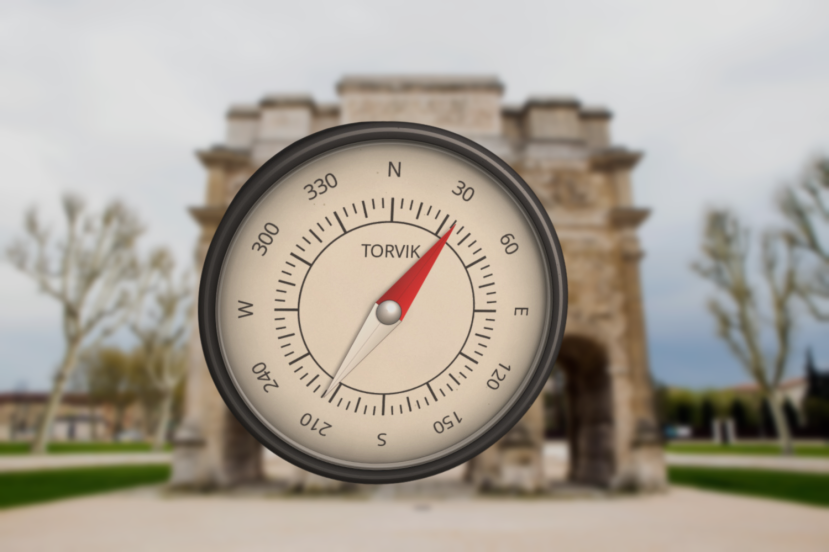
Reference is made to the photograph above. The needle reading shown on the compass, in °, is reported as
35 °
